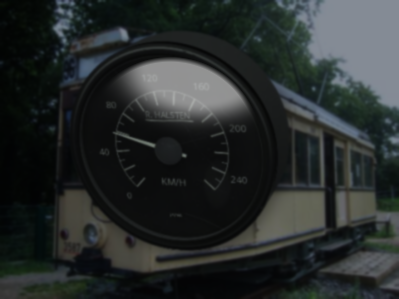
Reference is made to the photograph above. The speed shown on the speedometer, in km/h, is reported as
60 km/h
